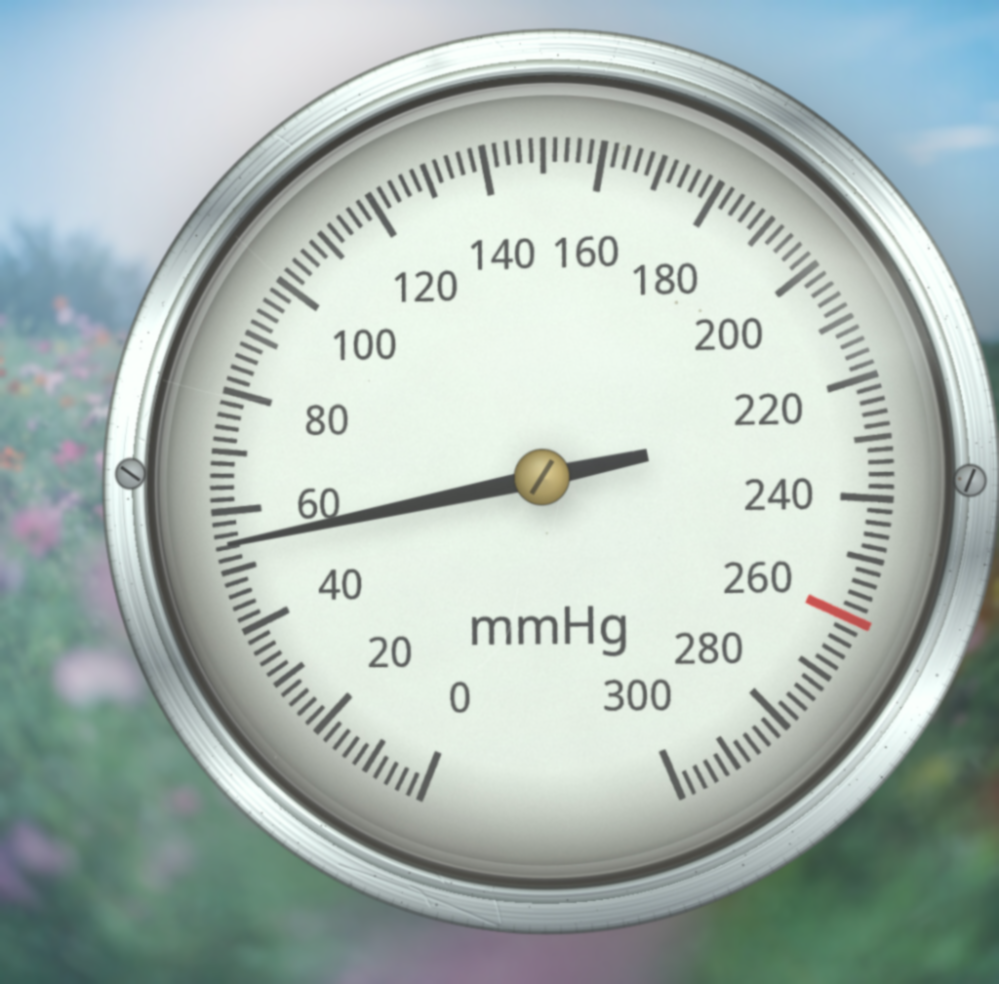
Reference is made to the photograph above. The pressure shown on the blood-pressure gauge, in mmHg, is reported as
54 mmHg
